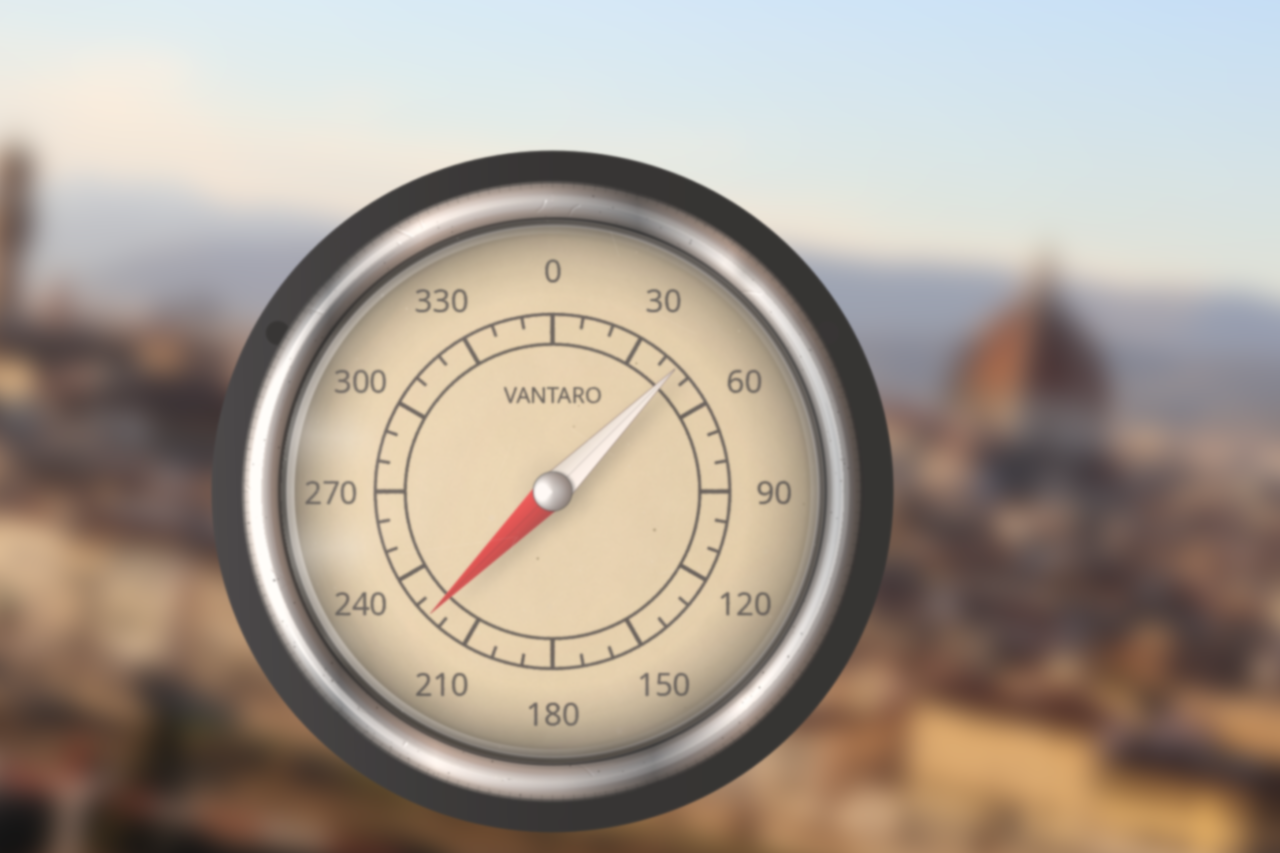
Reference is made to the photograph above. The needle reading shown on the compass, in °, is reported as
225 °
